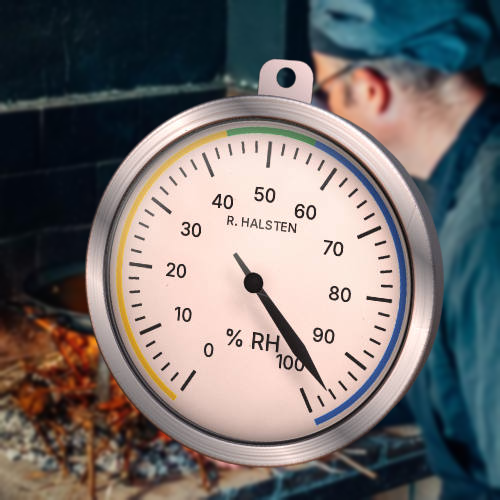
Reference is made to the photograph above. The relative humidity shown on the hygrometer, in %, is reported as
96 %
